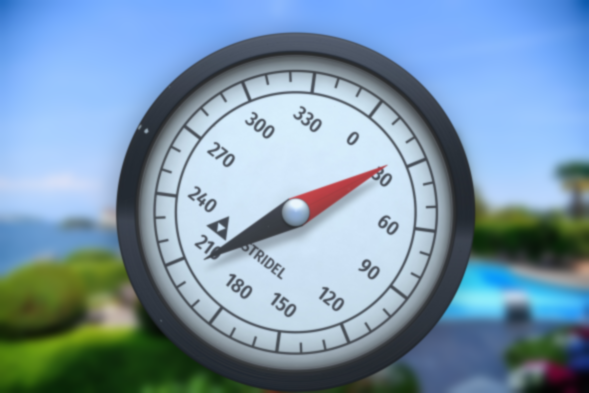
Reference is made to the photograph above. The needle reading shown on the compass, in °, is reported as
25 °
